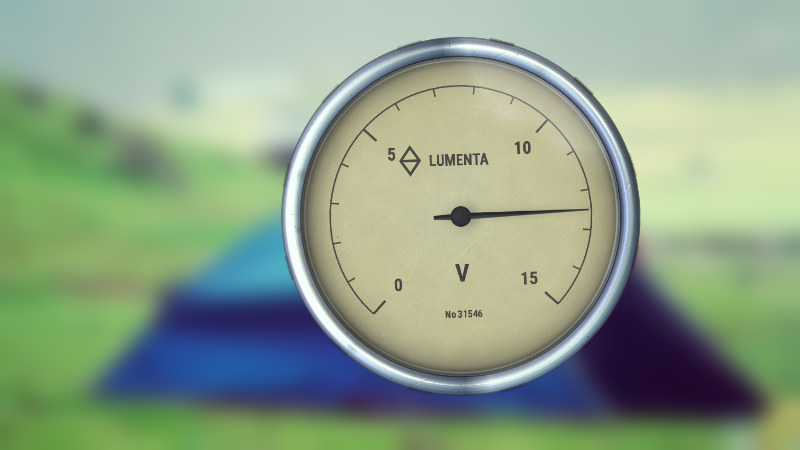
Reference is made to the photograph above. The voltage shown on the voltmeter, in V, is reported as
12.5 V
